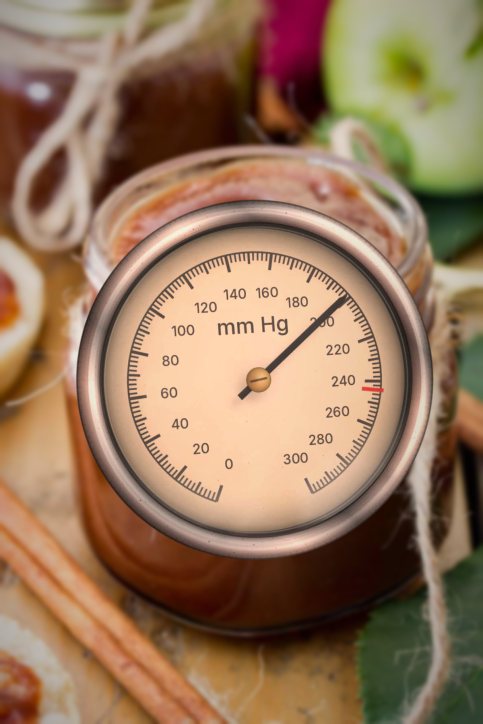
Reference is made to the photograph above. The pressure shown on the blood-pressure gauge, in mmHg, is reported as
198 mmHg
